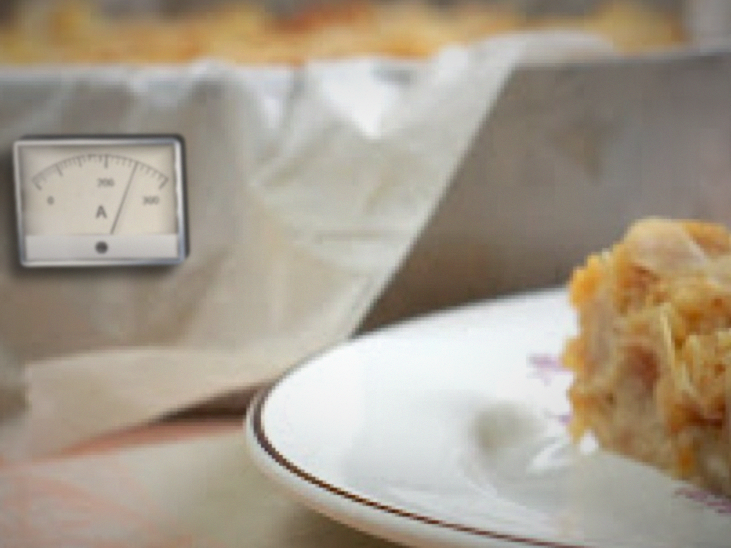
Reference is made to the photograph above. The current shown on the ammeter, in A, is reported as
250 A
